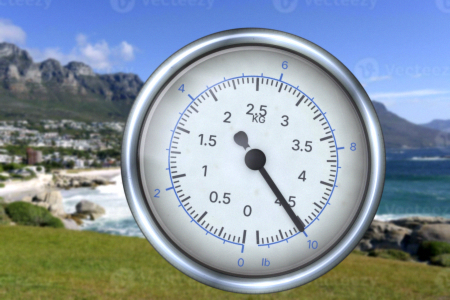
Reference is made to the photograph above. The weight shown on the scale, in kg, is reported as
4.55 kg
